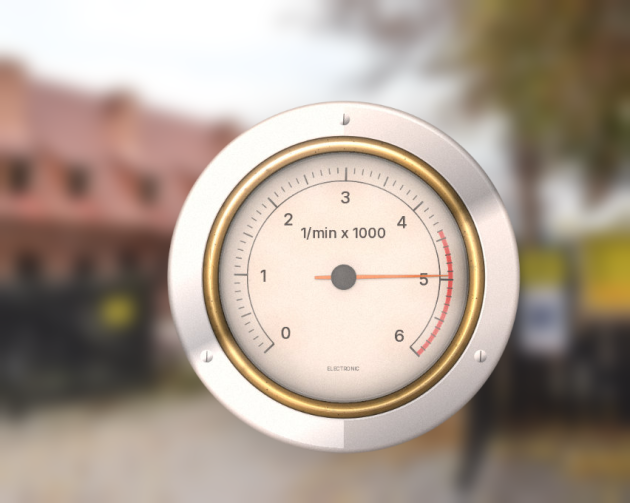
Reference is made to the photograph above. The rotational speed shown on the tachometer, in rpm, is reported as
4950 rpm
